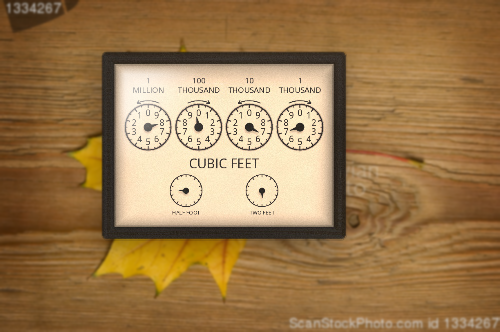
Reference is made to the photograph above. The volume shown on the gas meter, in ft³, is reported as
796700 ft³
